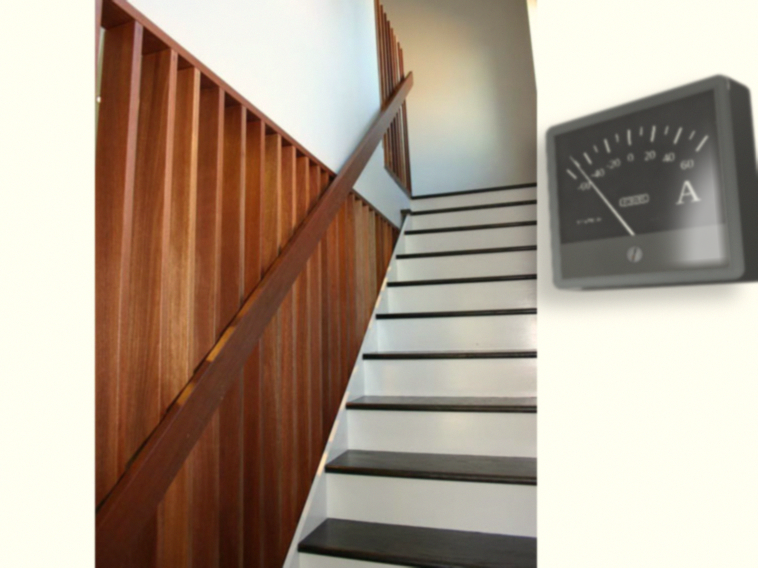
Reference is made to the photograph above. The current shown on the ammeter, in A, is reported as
-50 A
